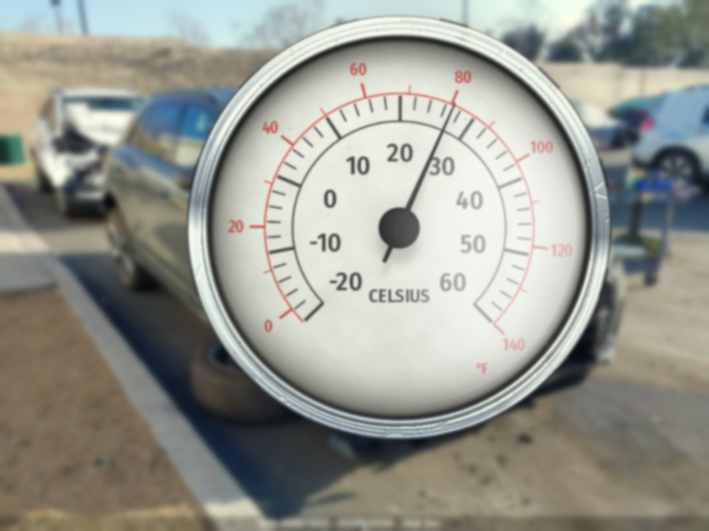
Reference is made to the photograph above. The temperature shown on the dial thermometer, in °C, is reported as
27 °C
